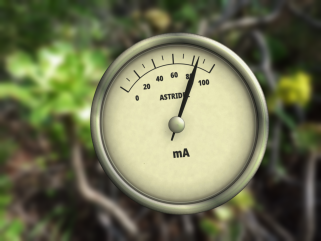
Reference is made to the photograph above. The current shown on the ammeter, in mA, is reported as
85 mA
